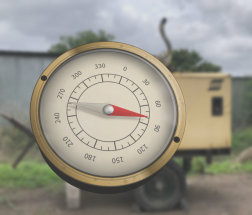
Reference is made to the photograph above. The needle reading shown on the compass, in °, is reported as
80 °
